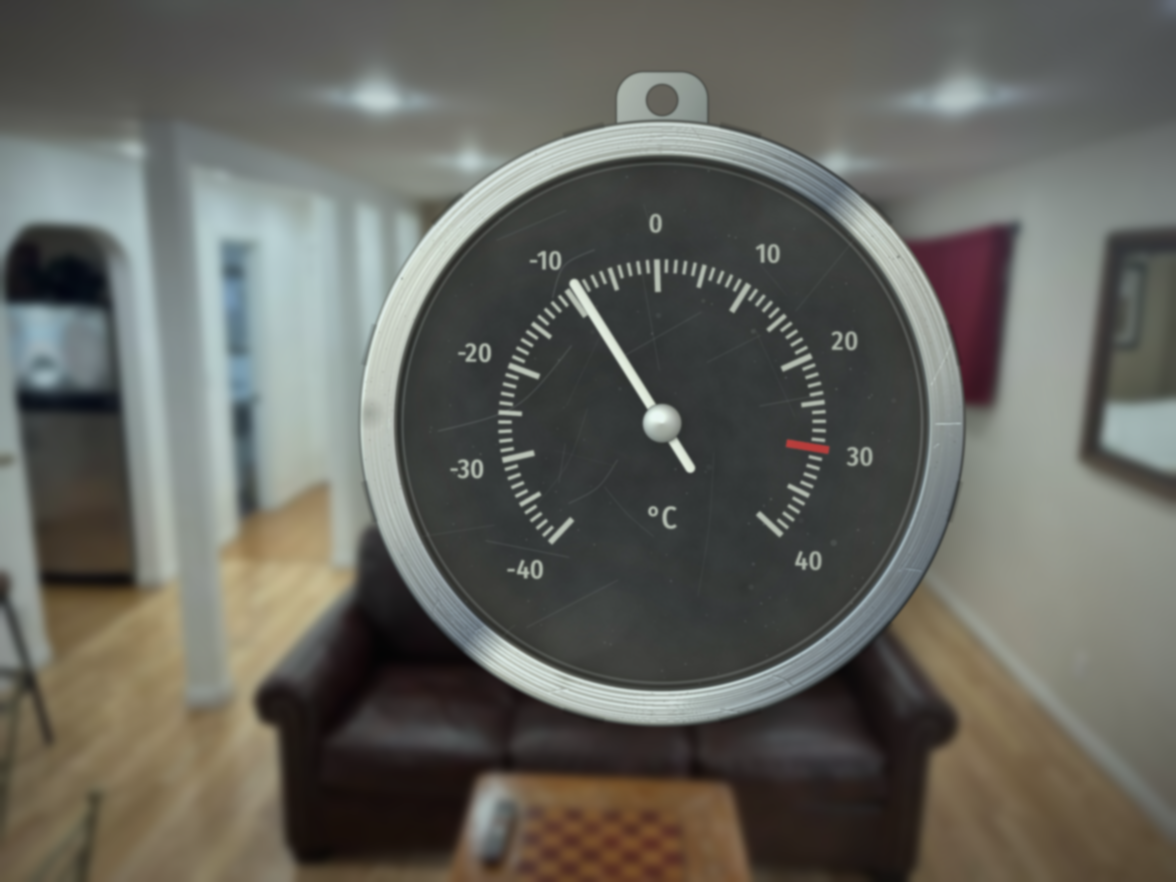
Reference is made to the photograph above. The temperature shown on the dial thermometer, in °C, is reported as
-9 °C
